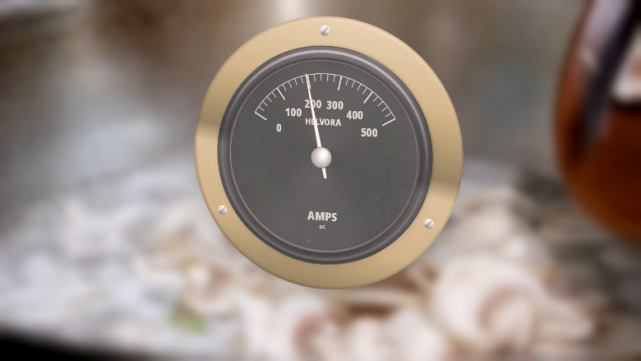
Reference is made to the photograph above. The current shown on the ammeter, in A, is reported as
200 A
